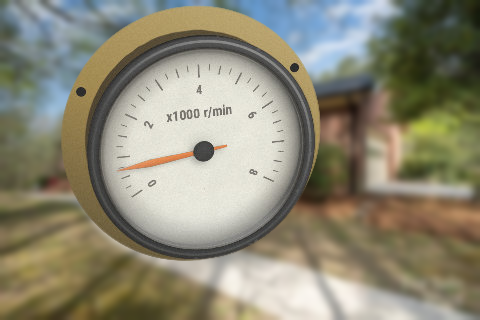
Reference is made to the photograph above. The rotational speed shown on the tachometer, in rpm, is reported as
750 rpm
